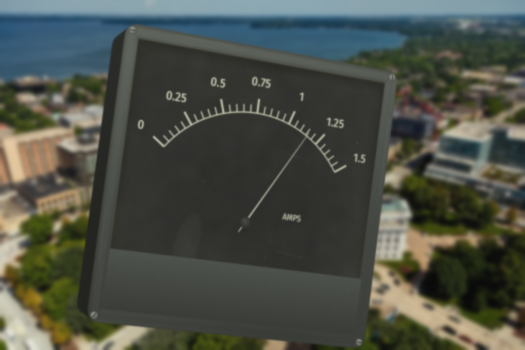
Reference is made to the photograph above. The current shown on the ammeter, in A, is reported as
1.15 A
